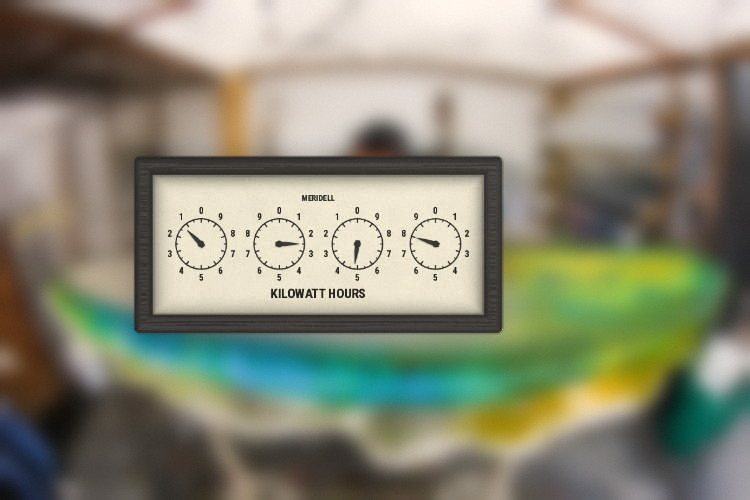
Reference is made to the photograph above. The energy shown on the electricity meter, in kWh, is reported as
1248 kWh
